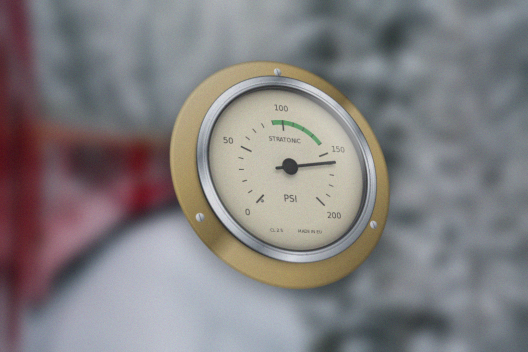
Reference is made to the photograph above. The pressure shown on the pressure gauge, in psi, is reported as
160 psi
